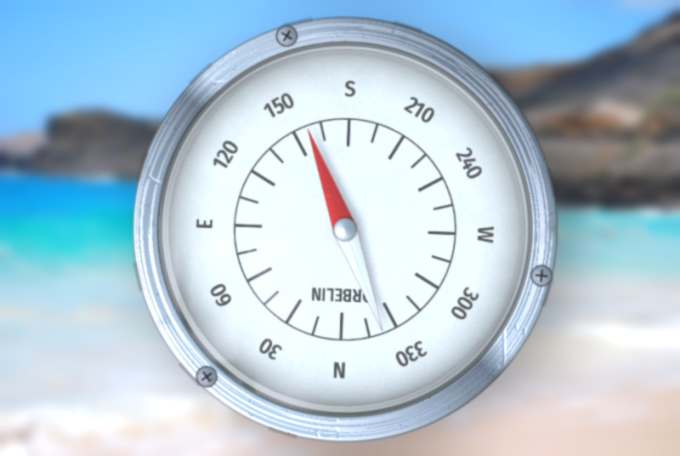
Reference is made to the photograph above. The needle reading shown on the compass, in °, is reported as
157.5 °
